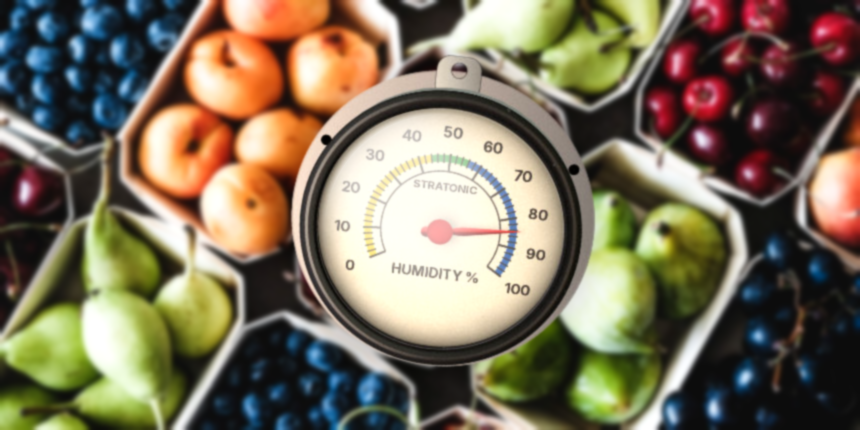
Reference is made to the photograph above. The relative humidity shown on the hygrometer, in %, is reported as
84 %
